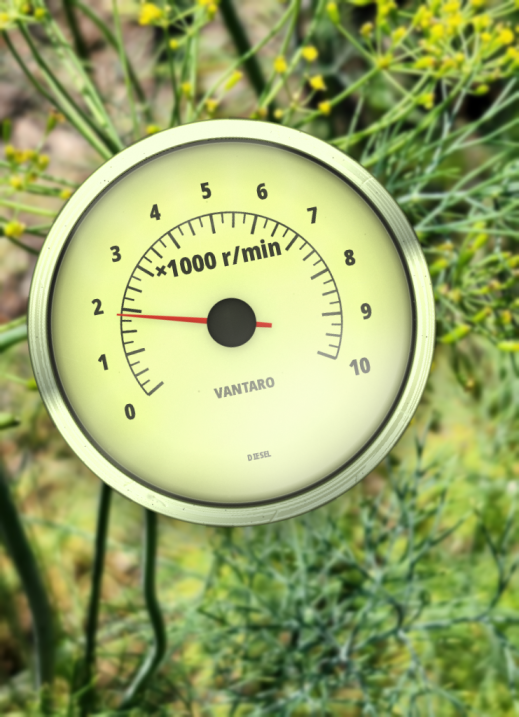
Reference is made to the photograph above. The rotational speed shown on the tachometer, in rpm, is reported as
1875 rpm
